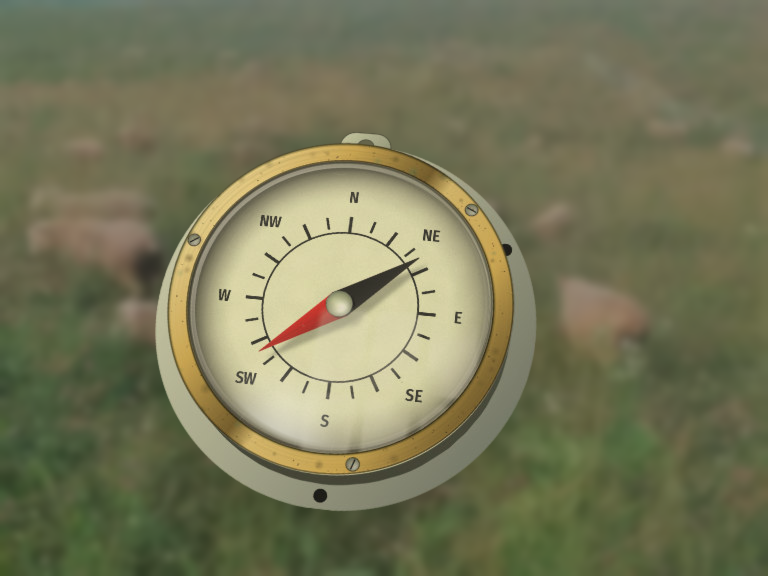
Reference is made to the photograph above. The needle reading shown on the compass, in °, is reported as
232.5 °
